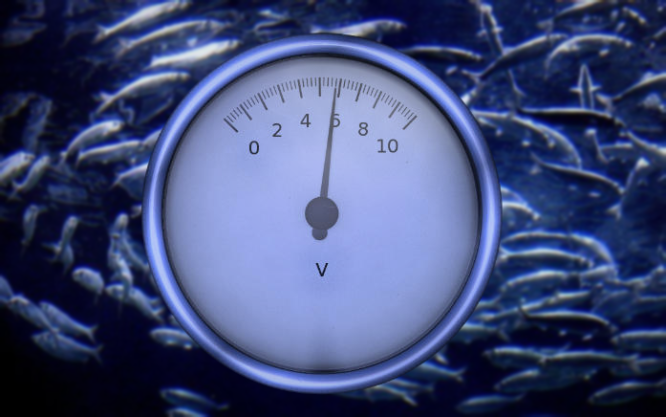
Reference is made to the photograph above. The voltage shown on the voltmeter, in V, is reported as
5.8 V
